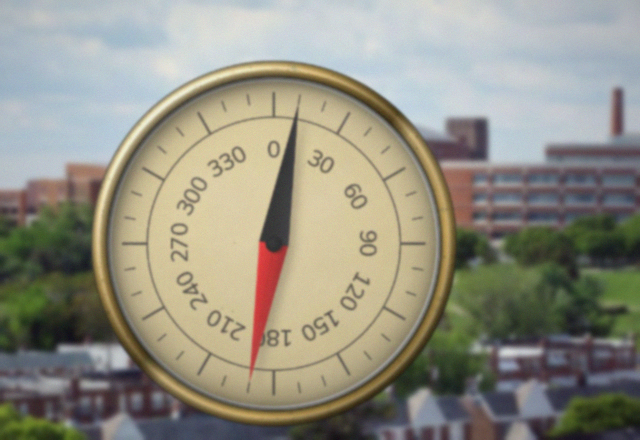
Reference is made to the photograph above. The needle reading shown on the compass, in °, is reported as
190 °
